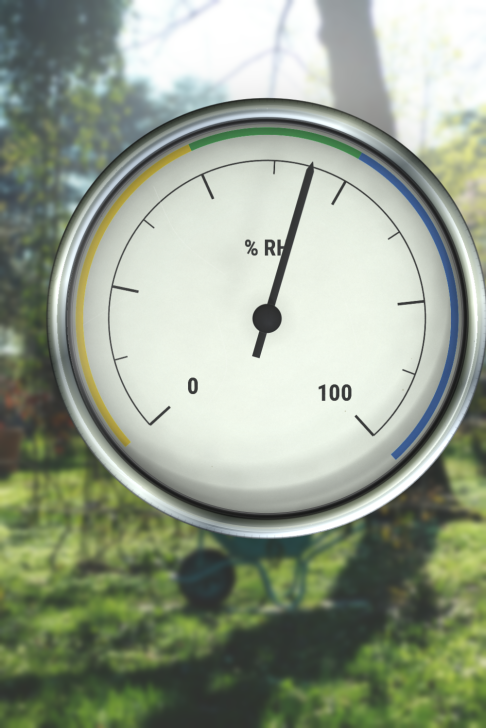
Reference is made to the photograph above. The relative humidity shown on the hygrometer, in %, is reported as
55 %
